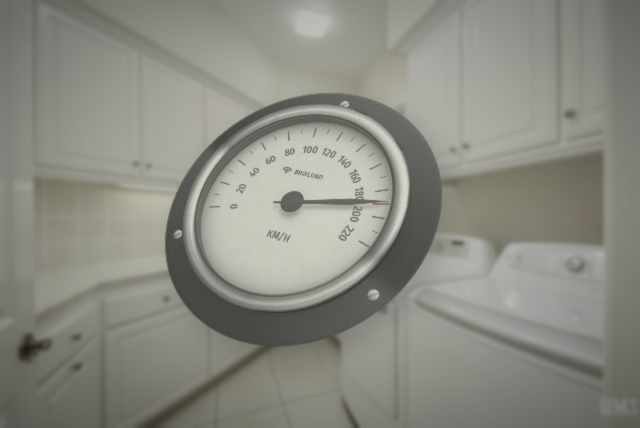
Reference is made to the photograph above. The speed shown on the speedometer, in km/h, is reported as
190 km/h
